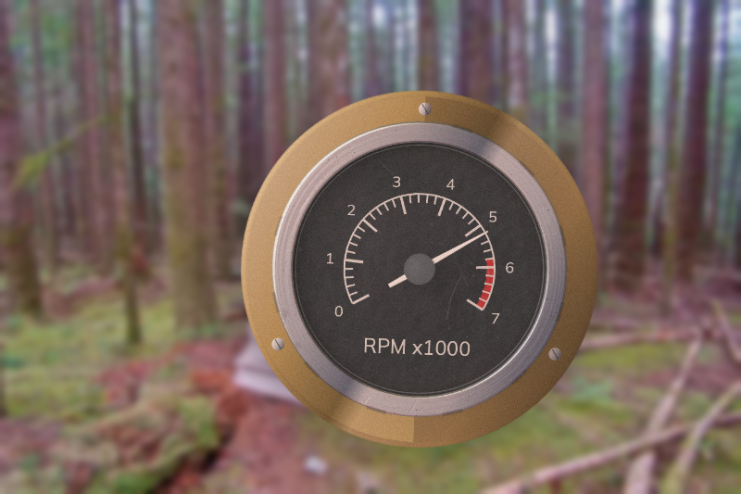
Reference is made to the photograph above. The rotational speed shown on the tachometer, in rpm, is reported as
5200 rpm
